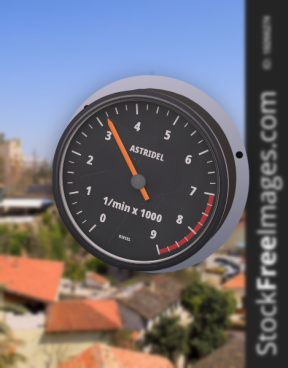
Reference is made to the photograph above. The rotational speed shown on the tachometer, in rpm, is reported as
3250 rpm
